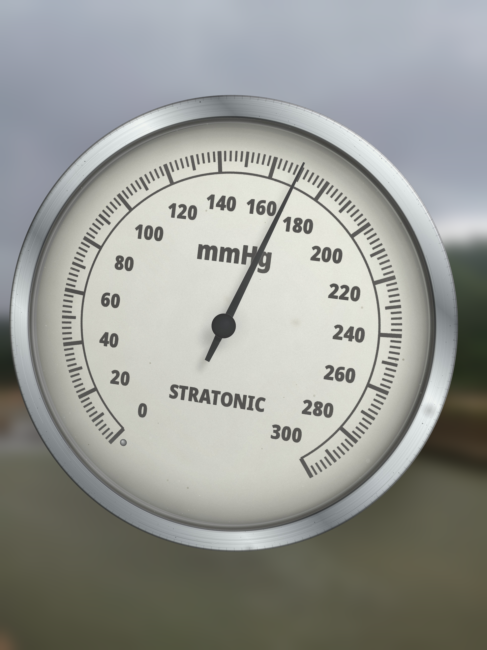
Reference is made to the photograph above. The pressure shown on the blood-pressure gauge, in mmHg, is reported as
170 mmHg
